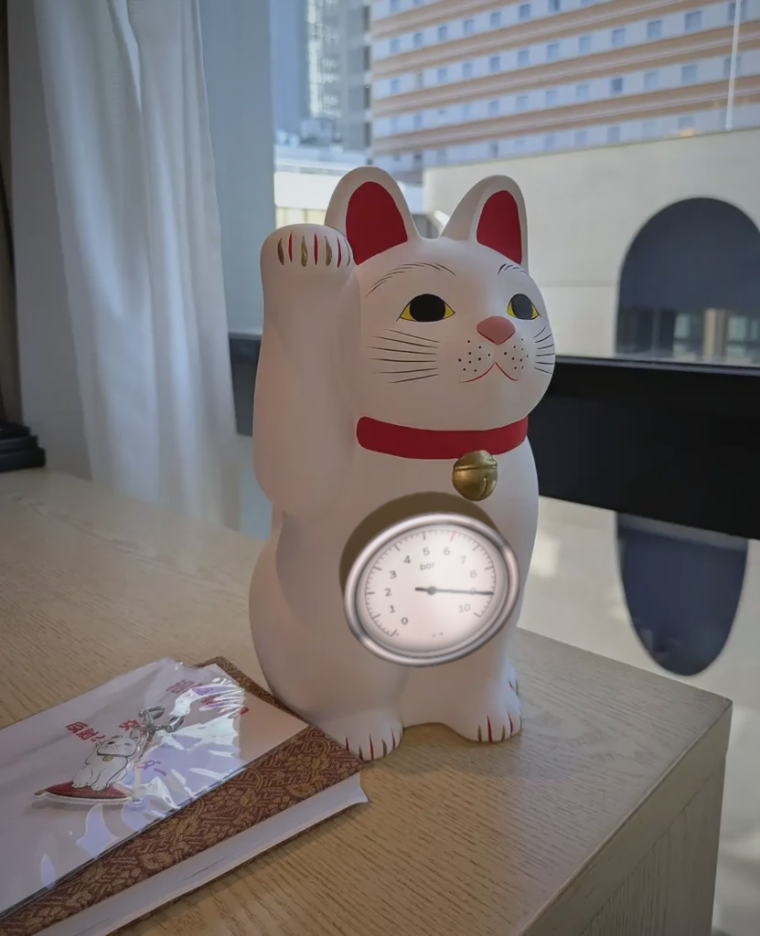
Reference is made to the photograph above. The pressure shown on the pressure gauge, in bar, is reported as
9 bar
